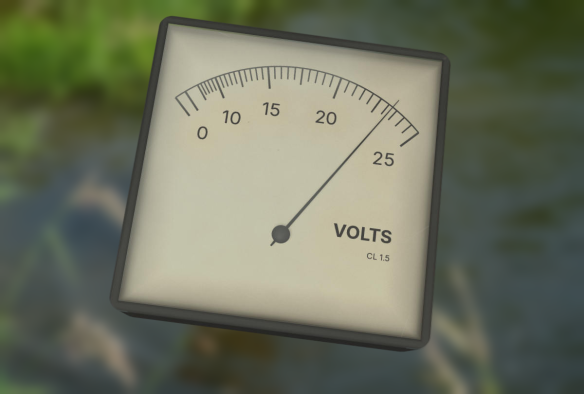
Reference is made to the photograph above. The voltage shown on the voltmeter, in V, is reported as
23.25 V
